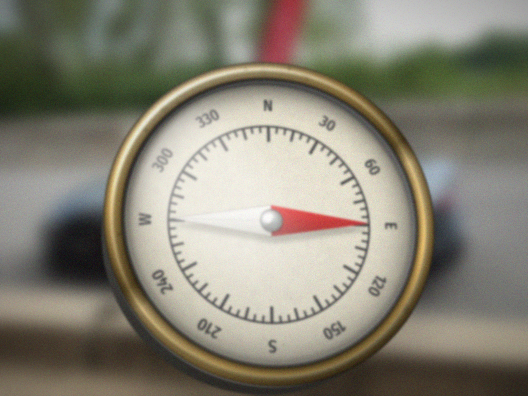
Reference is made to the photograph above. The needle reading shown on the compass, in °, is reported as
90 °
